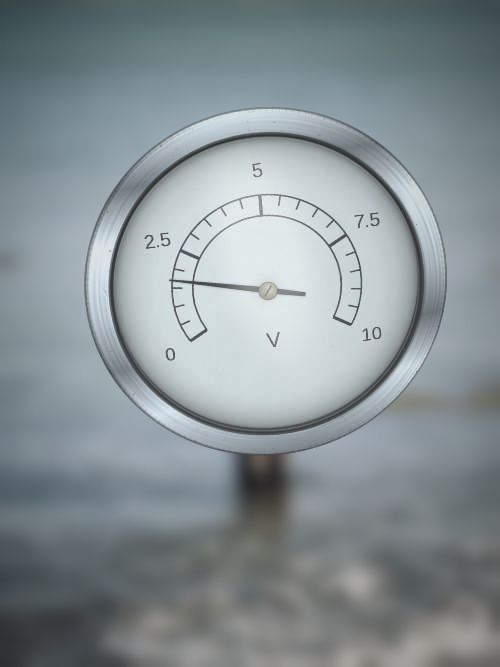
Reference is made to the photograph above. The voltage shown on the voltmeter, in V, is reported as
1.75 V
